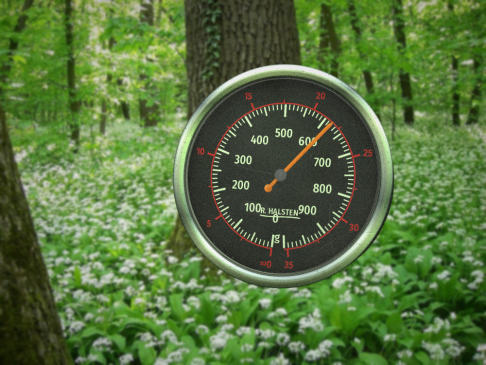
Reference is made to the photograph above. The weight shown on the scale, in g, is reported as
620 g
